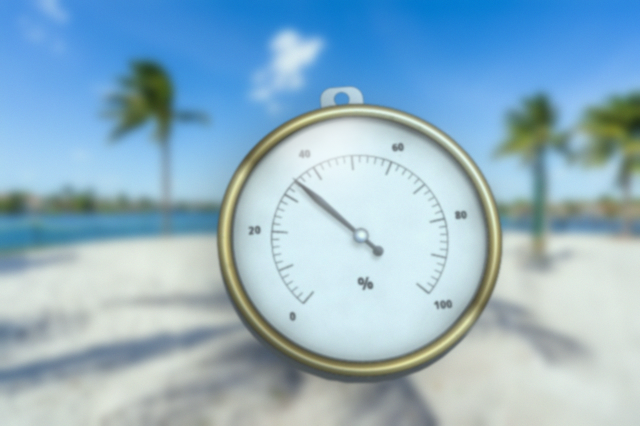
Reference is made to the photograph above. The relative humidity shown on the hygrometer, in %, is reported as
34 %
